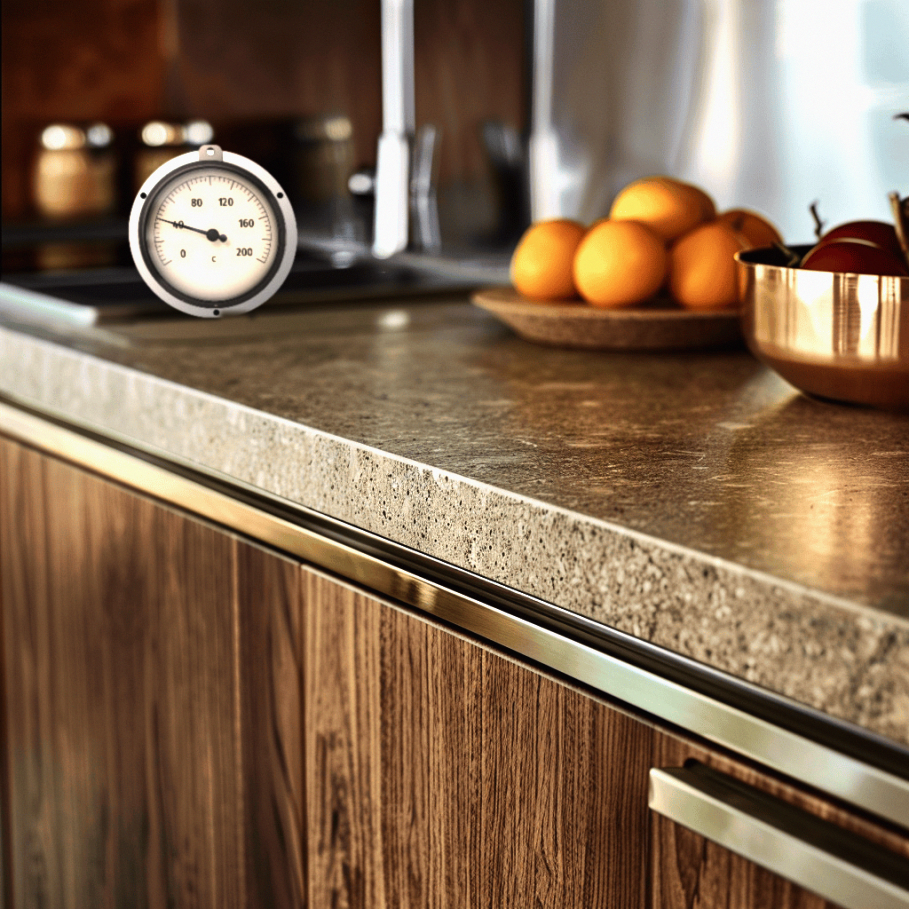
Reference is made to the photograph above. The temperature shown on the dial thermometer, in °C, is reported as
40 °C
